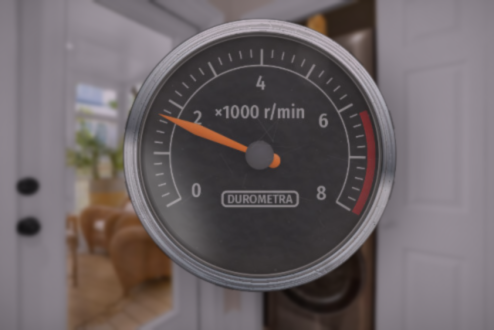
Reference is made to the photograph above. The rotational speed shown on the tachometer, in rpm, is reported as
1700 rpm
